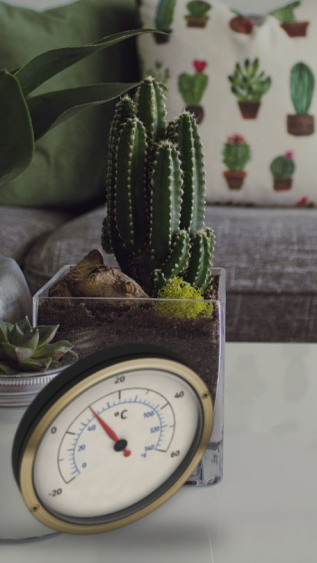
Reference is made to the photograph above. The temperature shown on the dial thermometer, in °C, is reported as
10 °C
